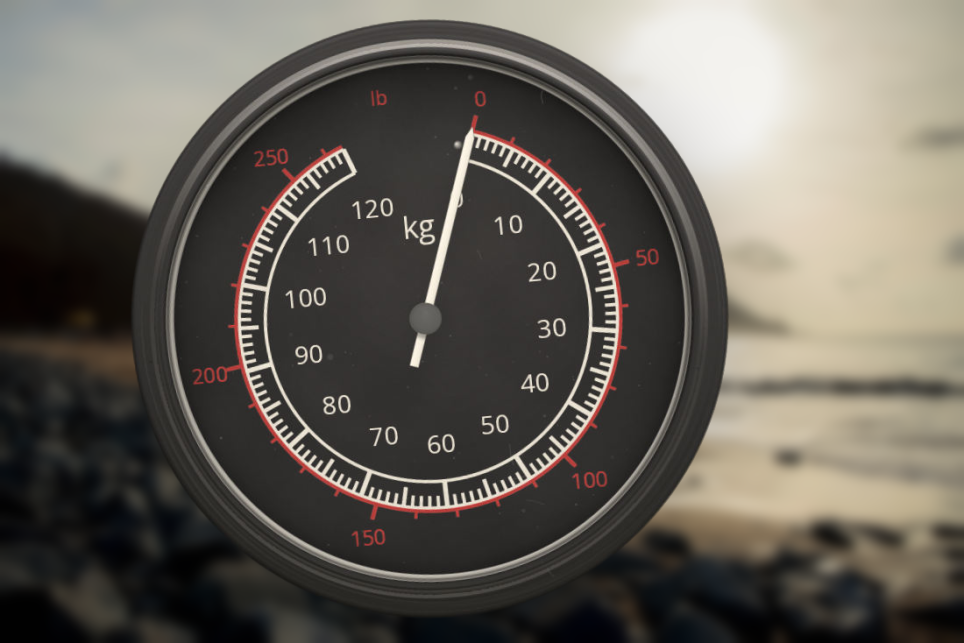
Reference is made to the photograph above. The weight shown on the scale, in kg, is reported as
0 kg
